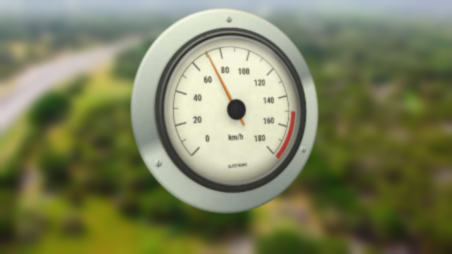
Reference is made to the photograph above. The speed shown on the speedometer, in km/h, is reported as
70 km/h
